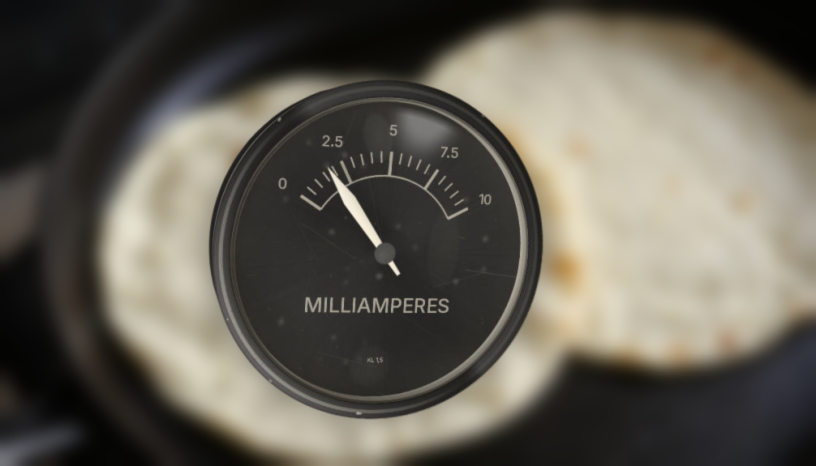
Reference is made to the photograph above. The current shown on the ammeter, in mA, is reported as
1.75 mA
